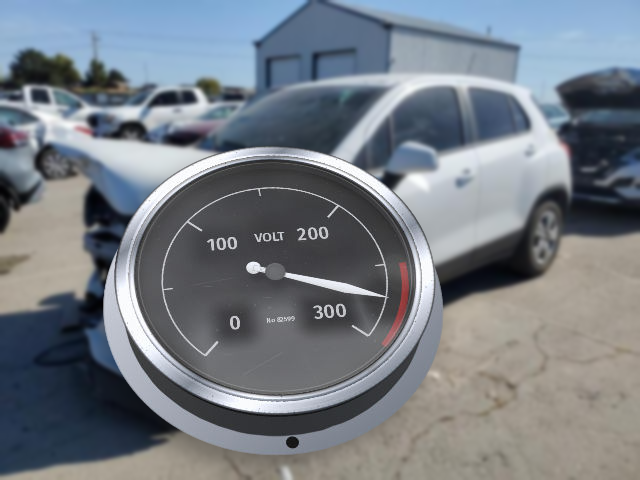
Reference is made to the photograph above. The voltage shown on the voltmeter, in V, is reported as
275 V
